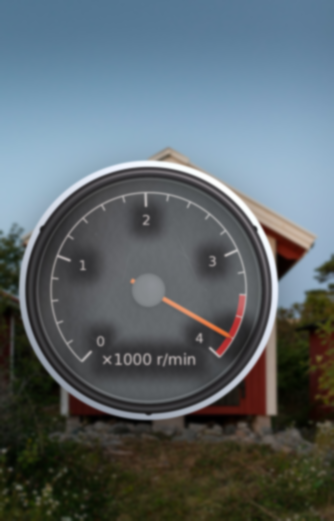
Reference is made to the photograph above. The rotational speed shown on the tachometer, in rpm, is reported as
3800 rpm
